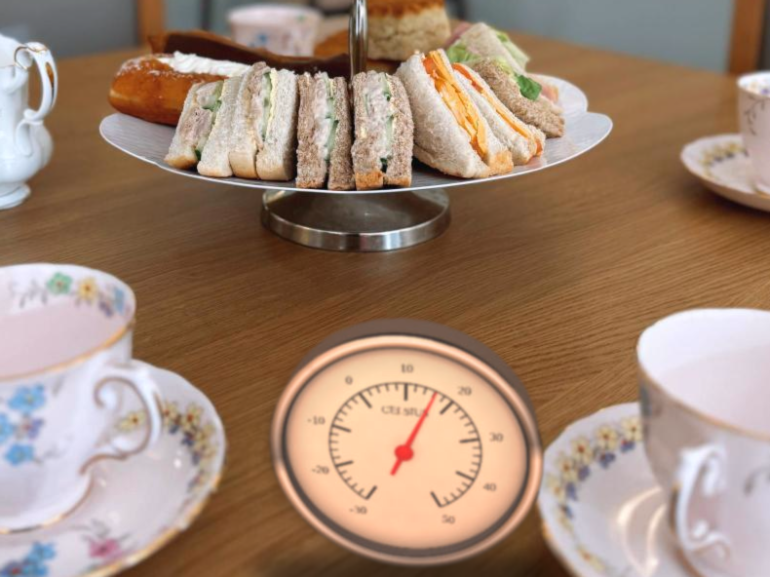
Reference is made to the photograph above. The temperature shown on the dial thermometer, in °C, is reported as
16 °C
